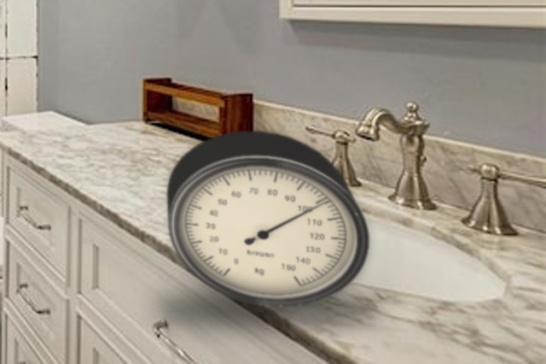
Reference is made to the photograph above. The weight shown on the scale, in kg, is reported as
100 kg
